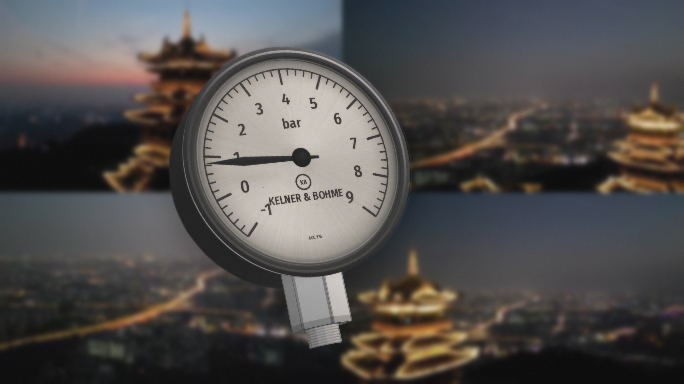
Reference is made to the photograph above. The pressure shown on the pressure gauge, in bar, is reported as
0.8 bar
